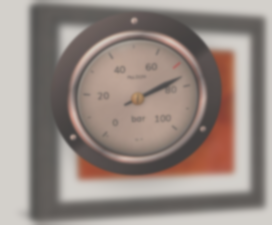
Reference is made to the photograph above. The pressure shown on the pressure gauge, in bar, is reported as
75 bar
